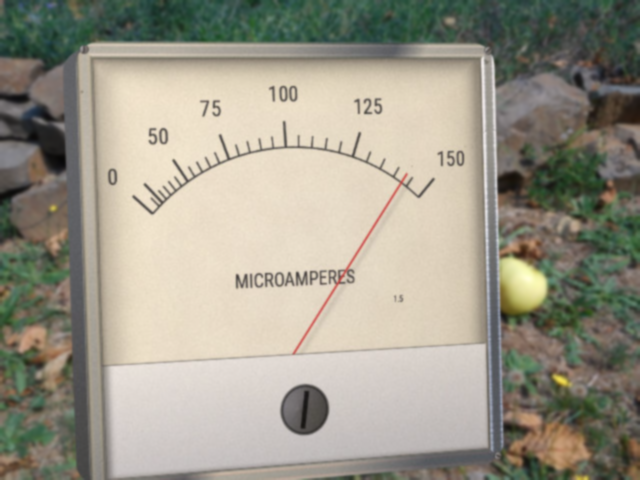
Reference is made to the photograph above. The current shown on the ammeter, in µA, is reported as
142.5 µA
